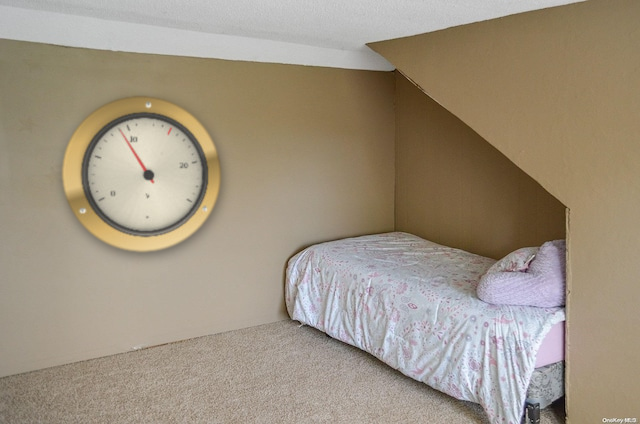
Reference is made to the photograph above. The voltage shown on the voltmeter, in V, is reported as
9 V
